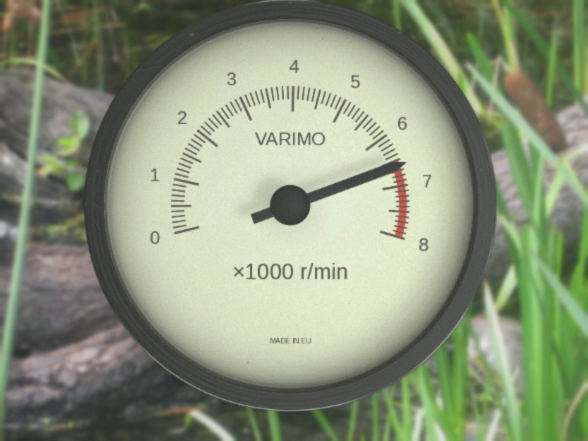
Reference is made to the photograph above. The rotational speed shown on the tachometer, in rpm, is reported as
6600 rpm
